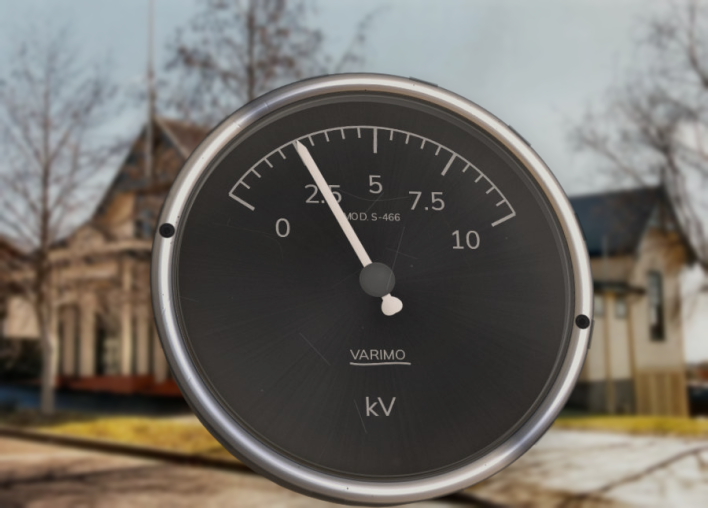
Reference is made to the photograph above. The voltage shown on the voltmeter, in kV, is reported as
2.5 kV
